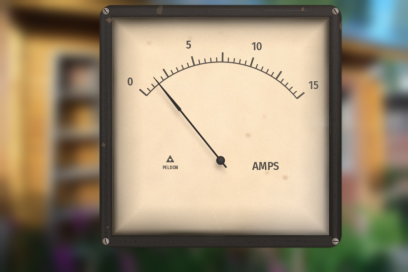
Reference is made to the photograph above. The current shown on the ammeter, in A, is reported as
1.5 A
